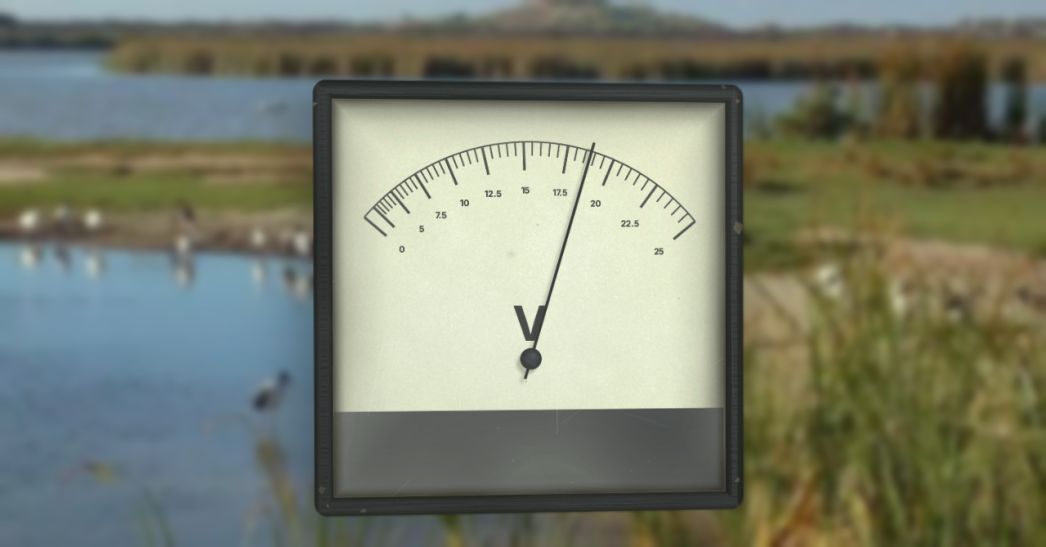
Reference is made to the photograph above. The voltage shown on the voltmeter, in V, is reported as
18.75 V
